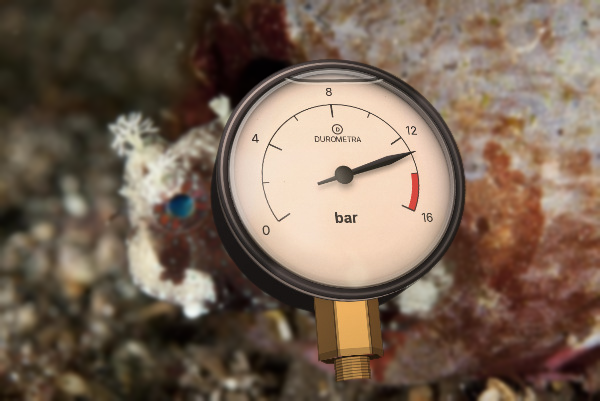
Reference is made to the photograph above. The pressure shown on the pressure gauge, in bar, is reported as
13 bar
